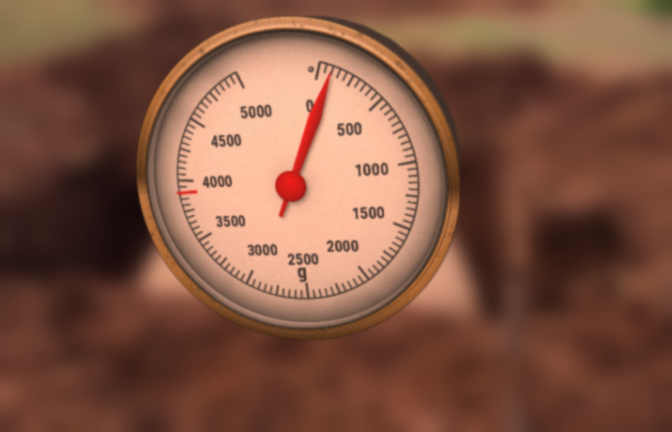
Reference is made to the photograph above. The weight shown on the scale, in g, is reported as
100 g
